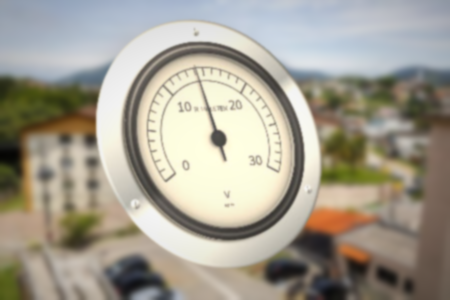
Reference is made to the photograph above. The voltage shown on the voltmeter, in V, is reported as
14 V
